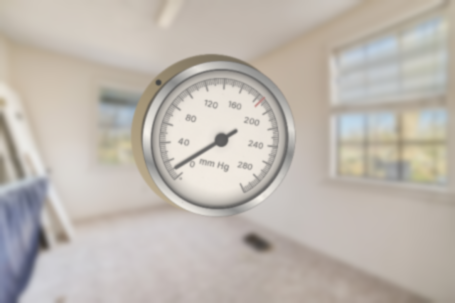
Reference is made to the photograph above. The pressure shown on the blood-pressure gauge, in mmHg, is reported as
10 mmHg
